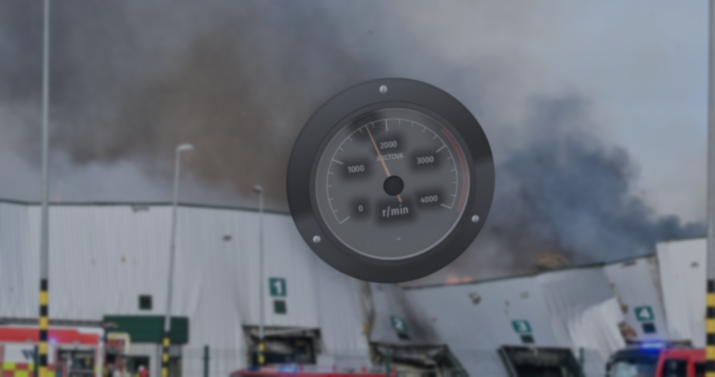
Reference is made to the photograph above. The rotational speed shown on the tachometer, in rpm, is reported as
1700 rpm
